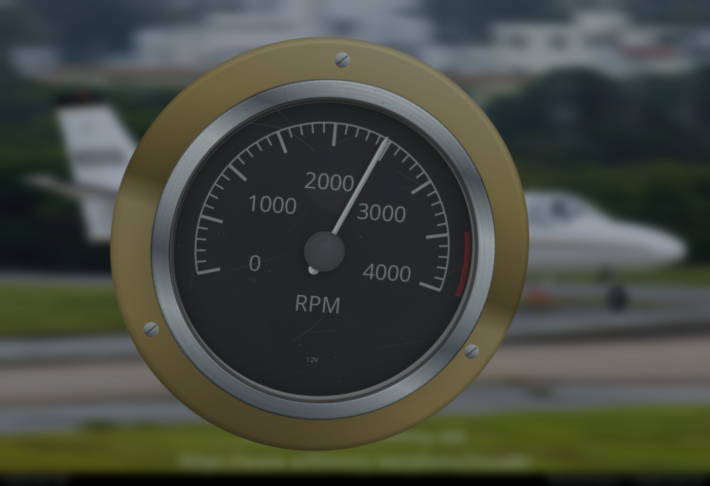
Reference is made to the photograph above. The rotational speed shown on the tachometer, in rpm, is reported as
2450 rpm
